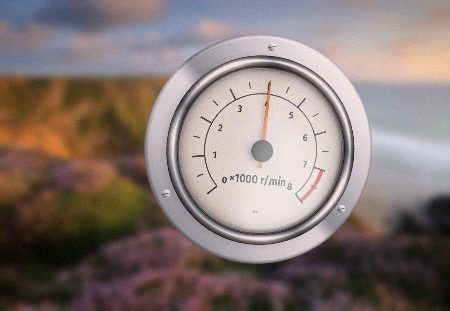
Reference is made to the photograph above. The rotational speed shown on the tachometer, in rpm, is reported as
4000 rpm
